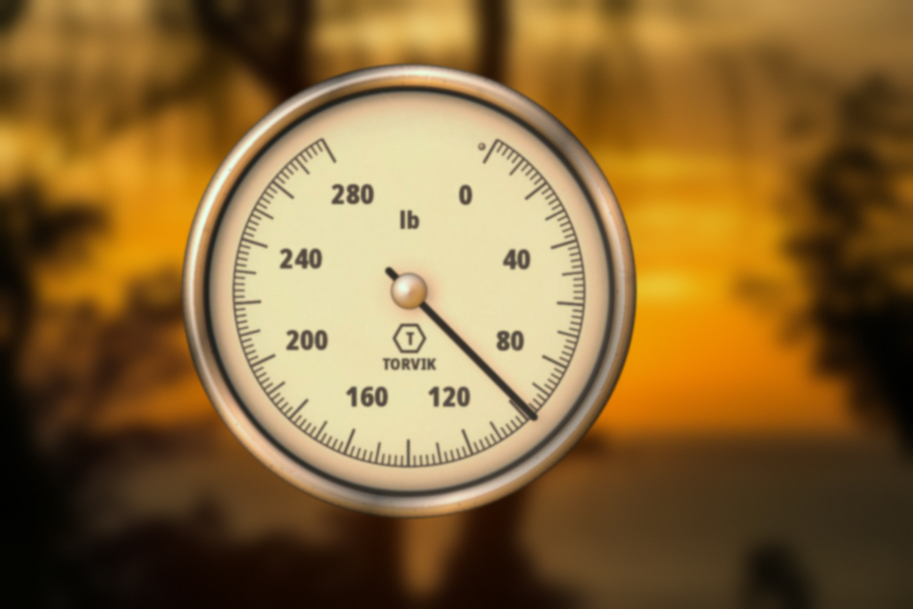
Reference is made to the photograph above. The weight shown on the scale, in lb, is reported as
98 lb
